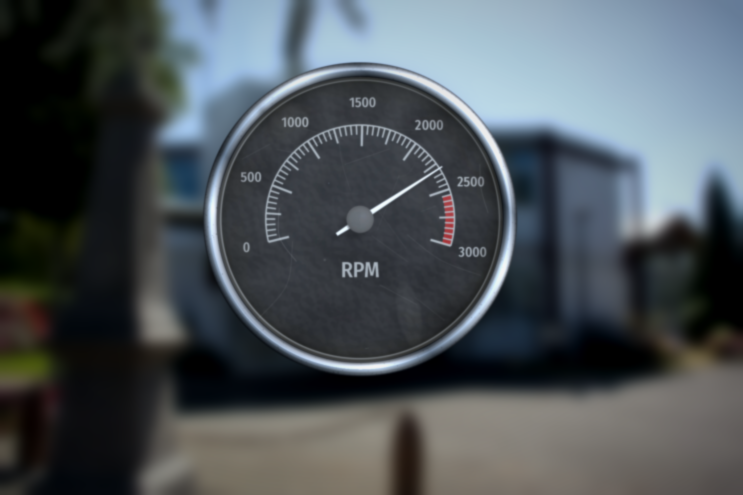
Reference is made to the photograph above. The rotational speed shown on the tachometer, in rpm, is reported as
2300 rpm
